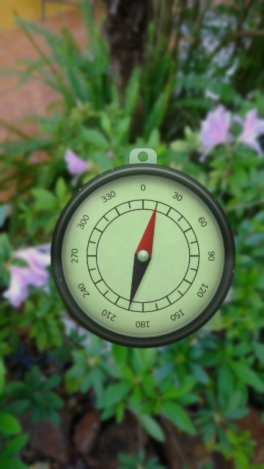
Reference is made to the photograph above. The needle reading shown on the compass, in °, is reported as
15 °
